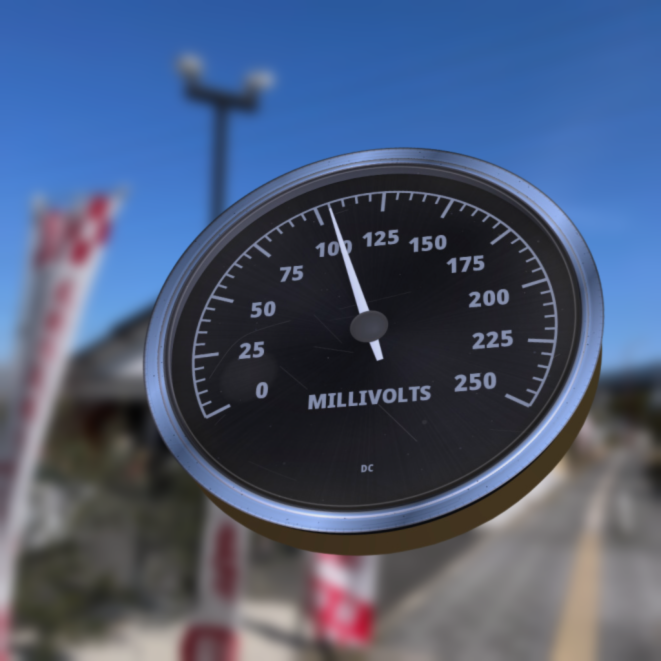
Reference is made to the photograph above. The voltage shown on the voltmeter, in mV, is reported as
105 mV
